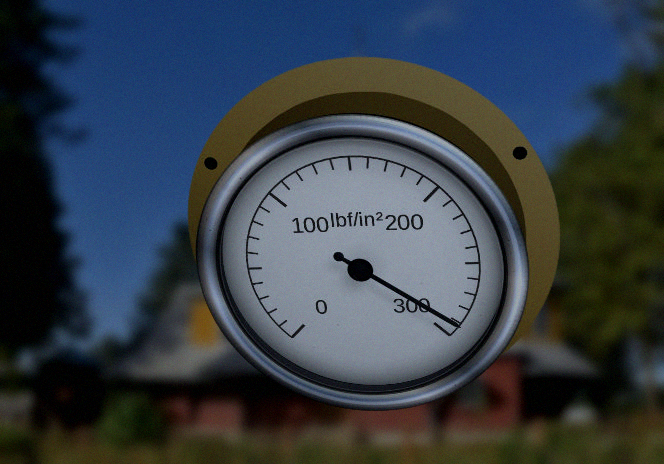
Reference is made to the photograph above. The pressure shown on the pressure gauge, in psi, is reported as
290 psi
